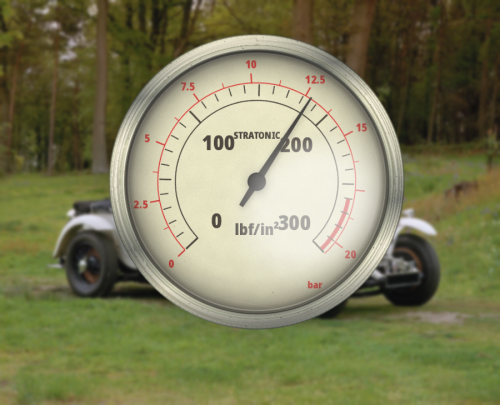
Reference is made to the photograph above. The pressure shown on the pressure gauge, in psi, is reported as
185 psi
